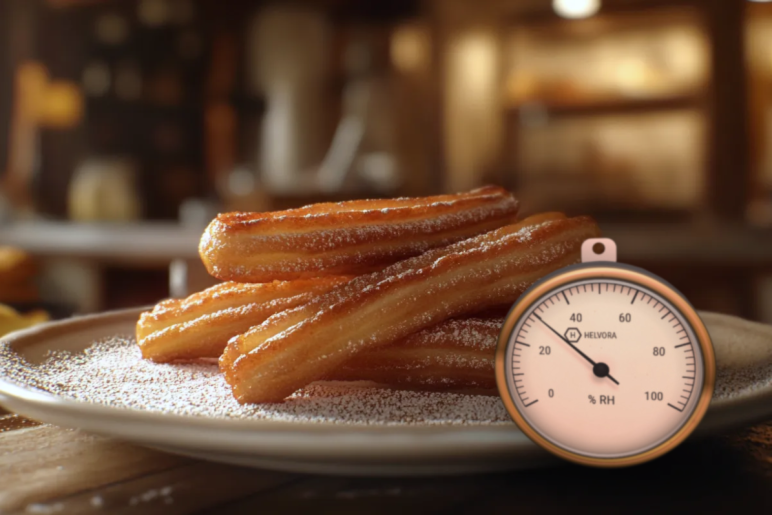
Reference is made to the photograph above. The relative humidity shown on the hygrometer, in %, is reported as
30 %
